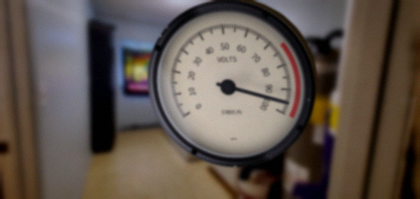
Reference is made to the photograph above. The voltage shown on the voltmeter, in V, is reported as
95 V
